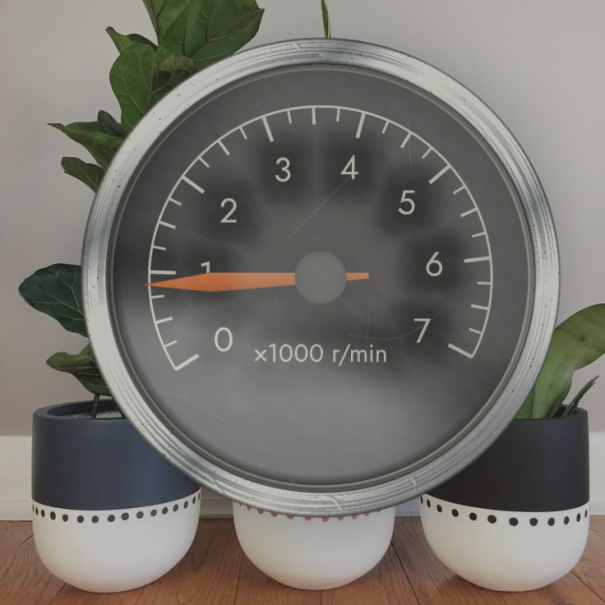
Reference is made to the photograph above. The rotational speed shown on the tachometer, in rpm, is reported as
875 rpm
